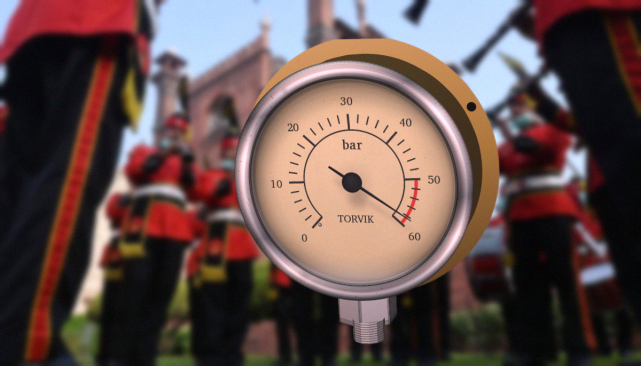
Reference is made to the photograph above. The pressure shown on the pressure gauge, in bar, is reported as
58 bar
